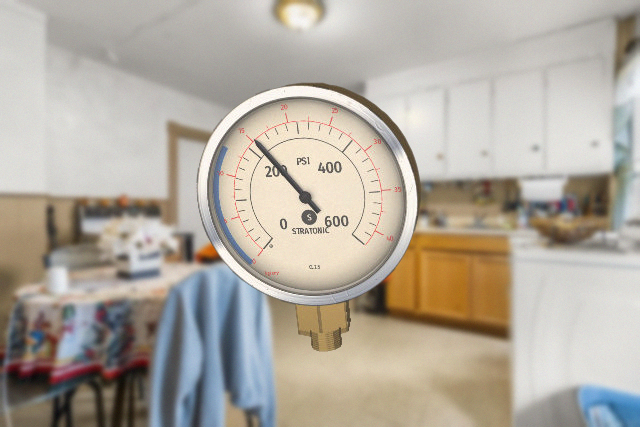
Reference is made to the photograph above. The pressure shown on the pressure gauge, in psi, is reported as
220 psi
